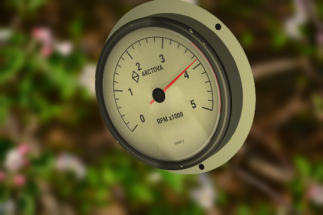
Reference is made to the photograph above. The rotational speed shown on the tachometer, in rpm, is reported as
3900 rpm
